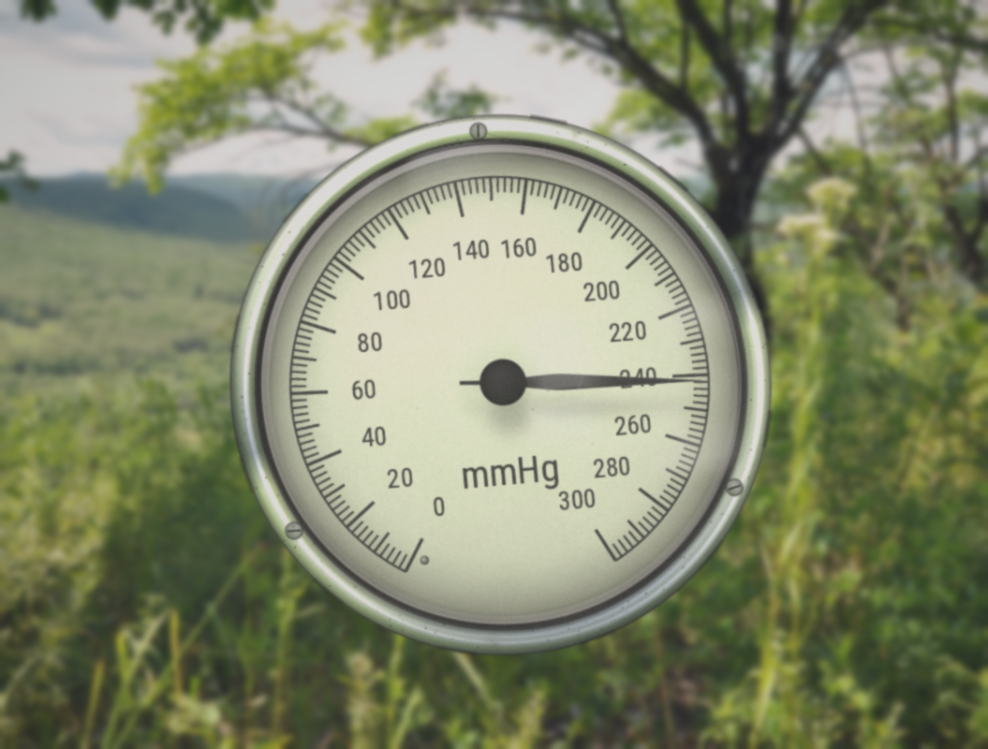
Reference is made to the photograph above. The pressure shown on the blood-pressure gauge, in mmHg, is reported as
242 mmHg
